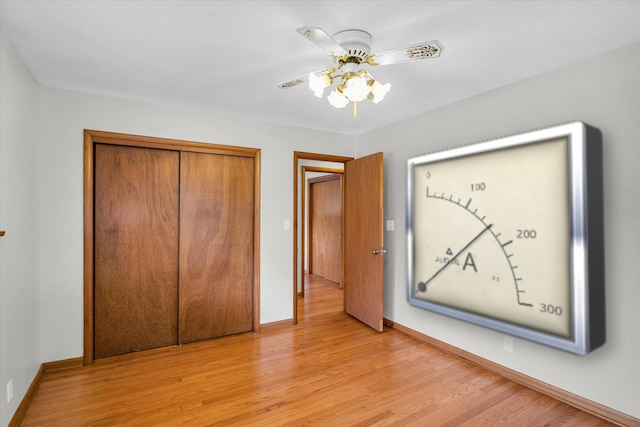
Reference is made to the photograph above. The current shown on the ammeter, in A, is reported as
160 A
